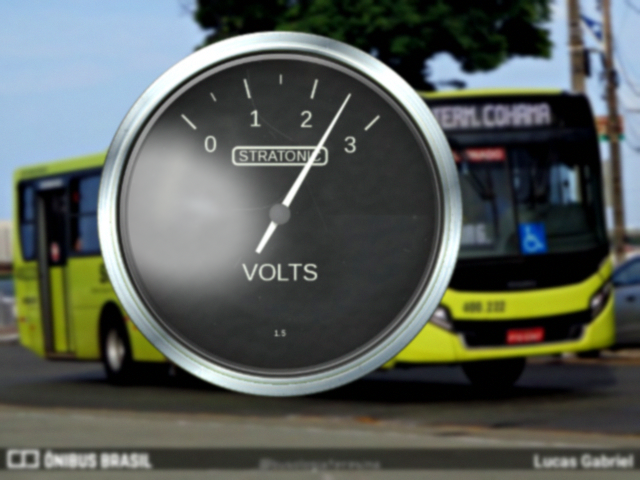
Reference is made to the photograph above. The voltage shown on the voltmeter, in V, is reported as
2.5 V
